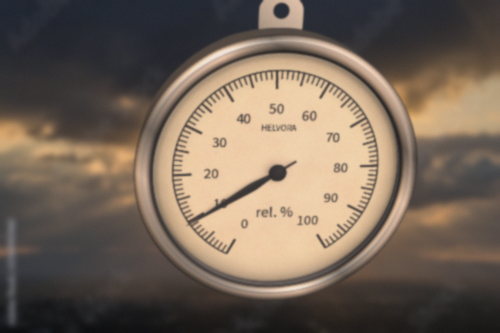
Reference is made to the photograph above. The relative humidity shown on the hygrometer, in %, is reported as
10 %
